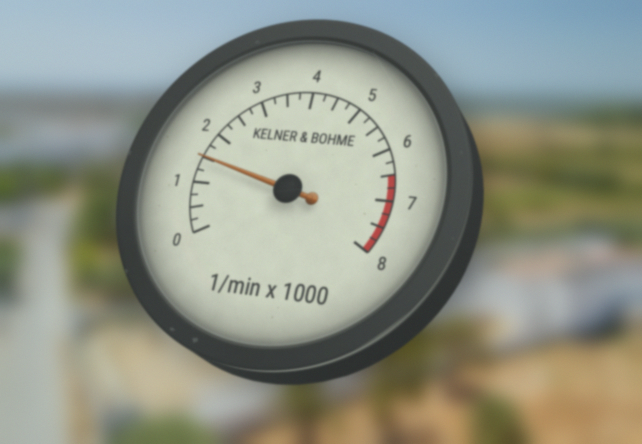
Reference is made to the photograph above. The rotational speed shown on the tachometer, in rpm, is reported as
1500 rpm
